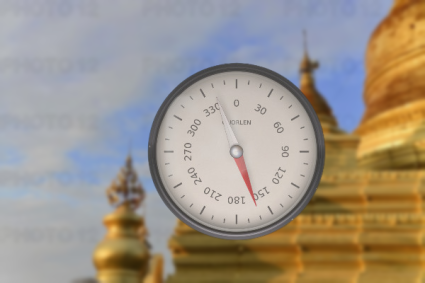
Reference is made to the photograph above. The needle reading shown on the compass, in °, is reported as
160 °
